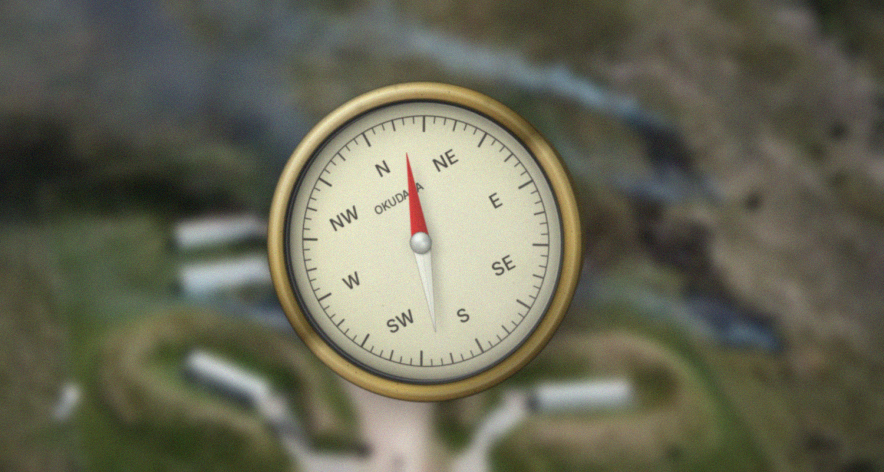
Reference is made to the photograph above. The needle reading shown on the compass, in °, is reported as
20 °
